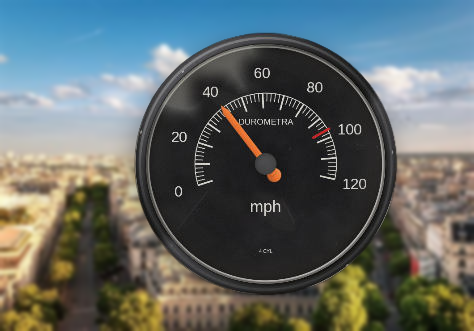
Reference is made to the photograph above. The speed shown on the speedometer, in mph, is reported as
40 mph
